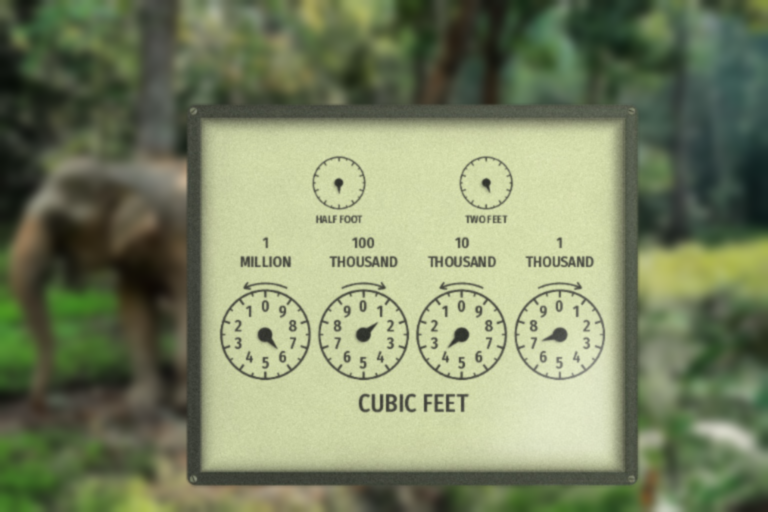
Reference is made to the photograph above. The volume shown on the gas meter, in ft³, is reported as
613700 ft³
